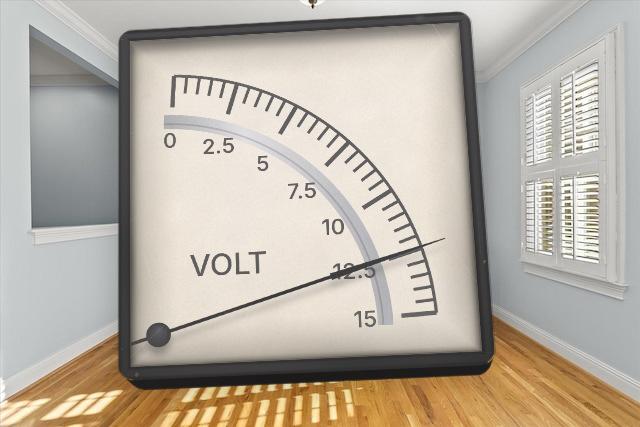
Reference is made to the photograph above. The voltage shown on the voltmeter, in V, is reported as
12.5 V
